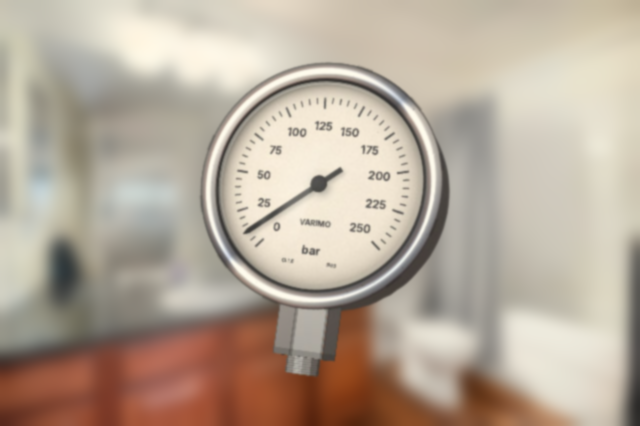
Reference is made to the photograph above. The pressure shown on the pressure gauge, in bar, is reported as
10 bar
